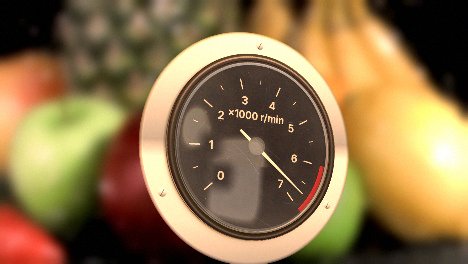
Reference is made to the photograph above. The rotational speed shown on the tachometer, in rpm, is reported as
6750 rpm
